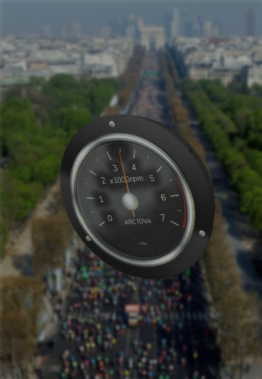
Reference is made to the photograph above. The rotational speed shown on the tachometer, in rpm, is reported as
3500 rpm
